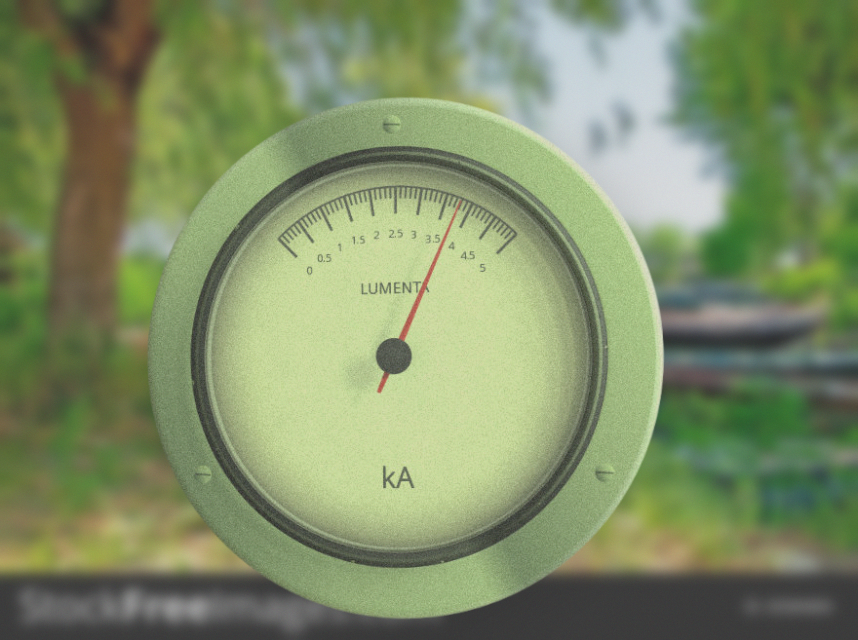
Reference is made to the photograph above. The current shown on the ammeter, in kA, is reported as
3.8 kA
